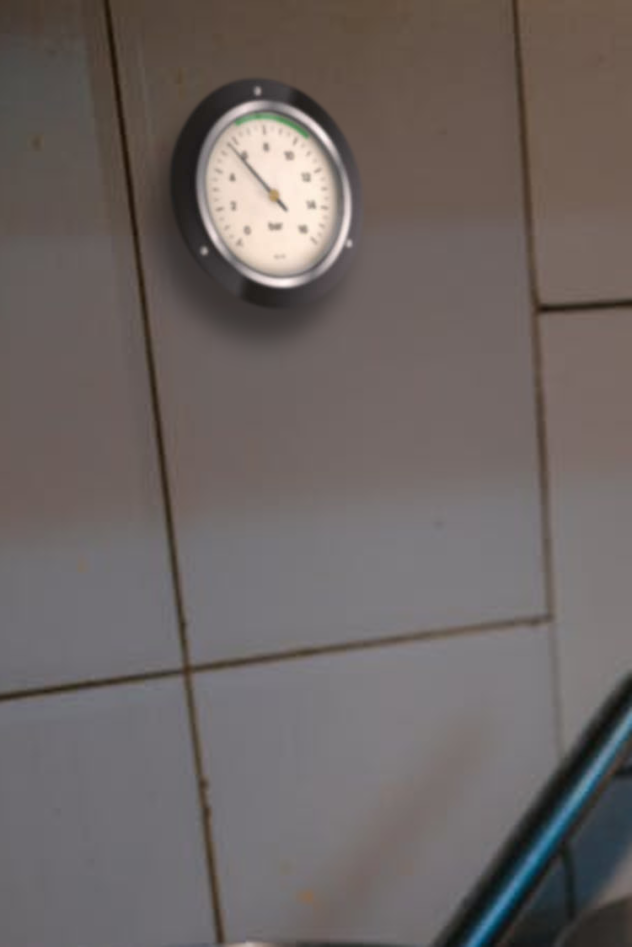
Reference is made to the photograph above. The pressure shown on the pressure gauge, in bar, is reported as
5.5 bar
